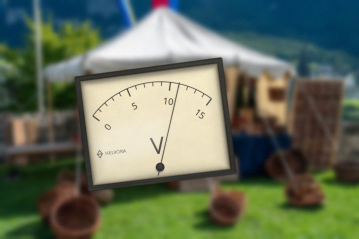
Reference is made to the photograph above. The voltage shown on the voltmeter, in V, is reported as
11 V
